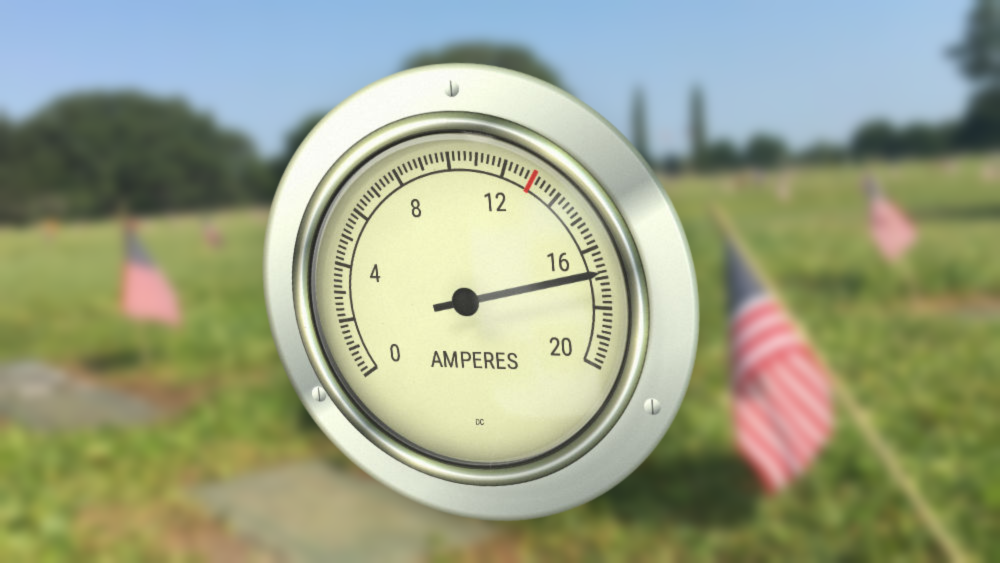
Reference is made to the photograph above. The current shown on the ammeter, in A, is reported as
16.8 A
